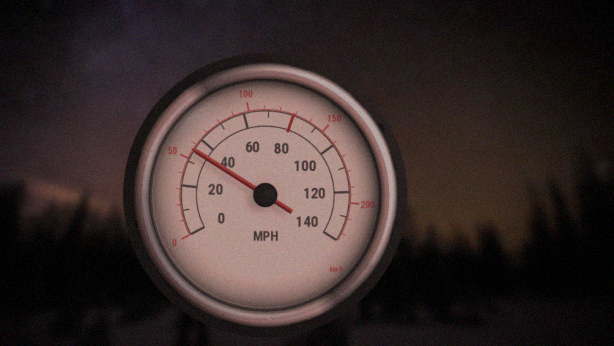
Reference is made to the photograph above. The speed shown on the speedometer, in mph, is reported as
35 mph
